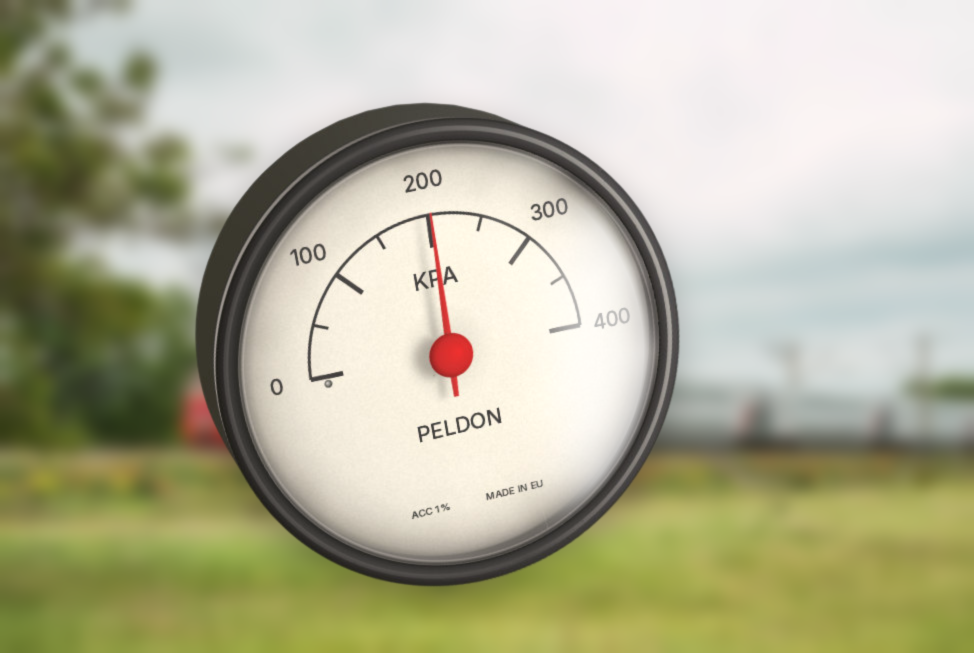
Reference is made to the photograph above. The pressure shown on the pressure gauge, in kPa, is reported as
200 kPa
